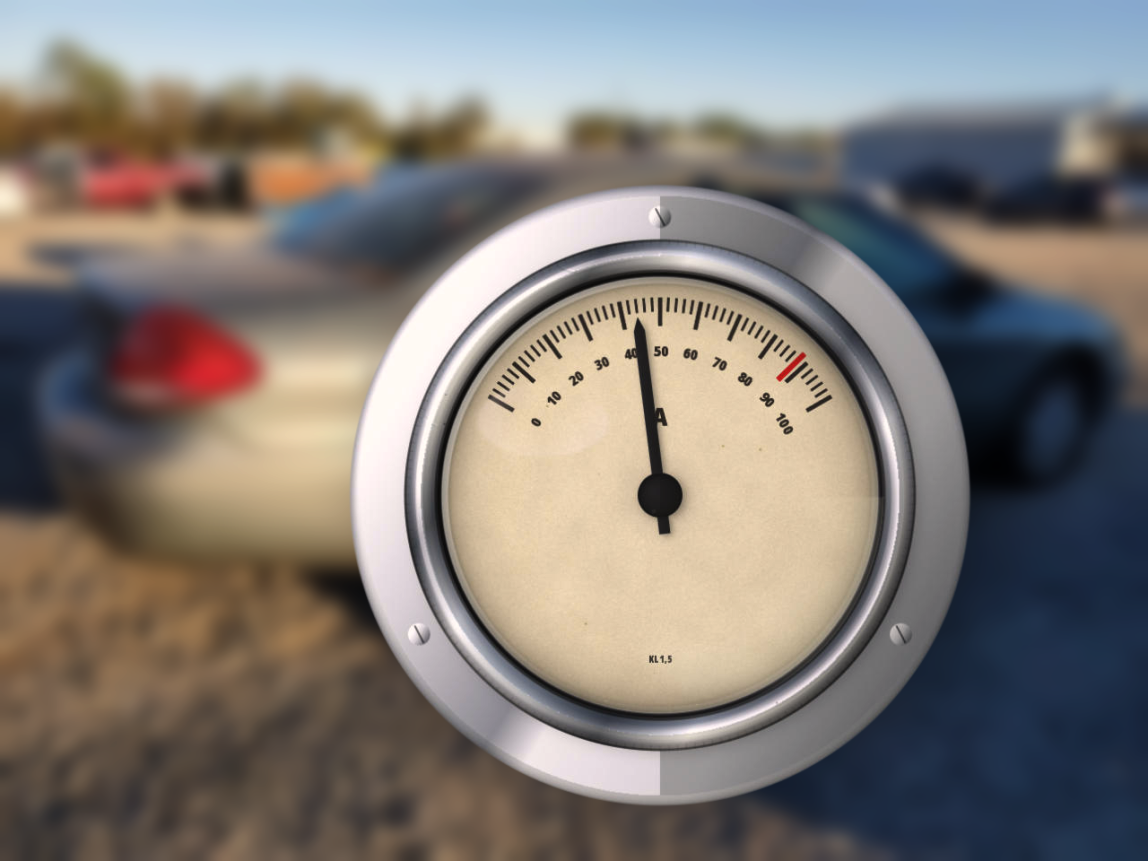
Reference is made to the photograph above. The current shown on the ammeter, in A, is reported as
44 A
